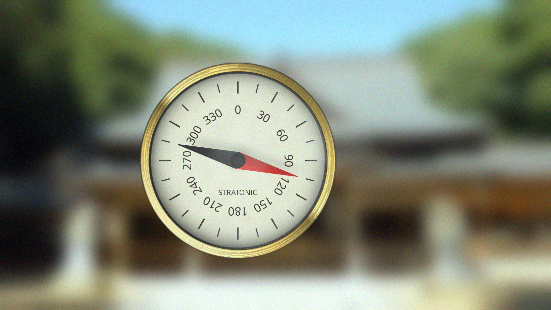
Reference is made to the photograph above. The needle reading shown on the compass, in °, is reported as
105 °
